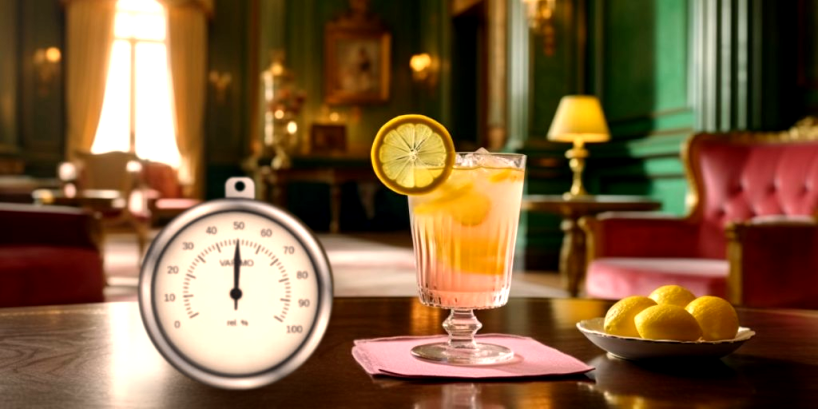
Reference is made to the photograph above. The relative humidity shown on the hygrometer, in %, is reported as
50 %
